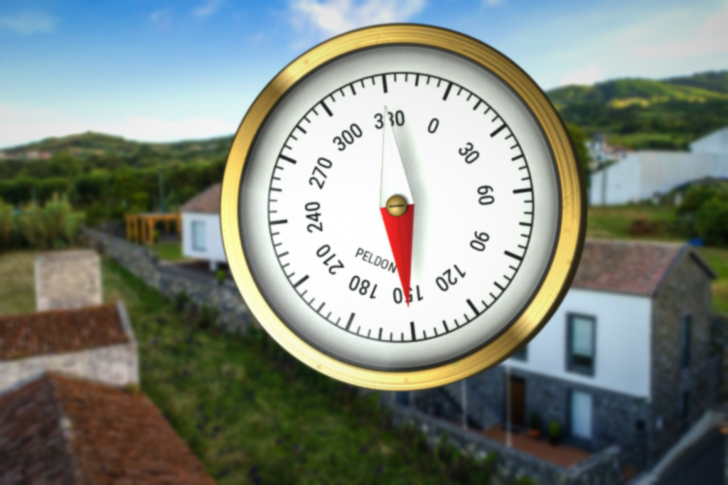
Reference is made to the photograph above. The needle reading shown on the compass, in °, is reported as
150 °
